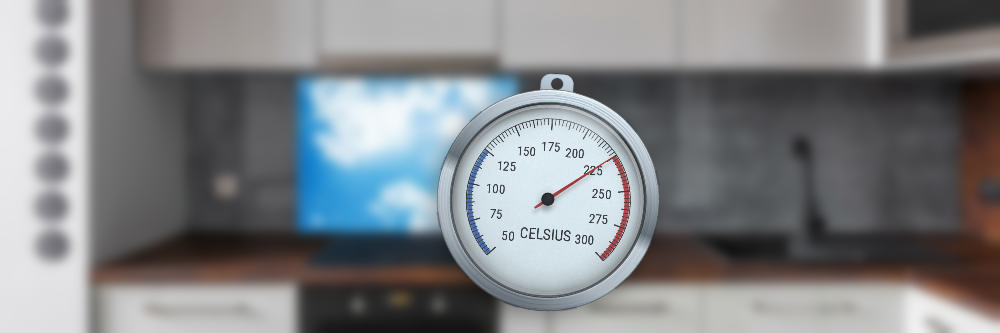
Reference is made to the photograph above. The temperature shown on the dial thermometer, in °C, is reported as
225 °C
